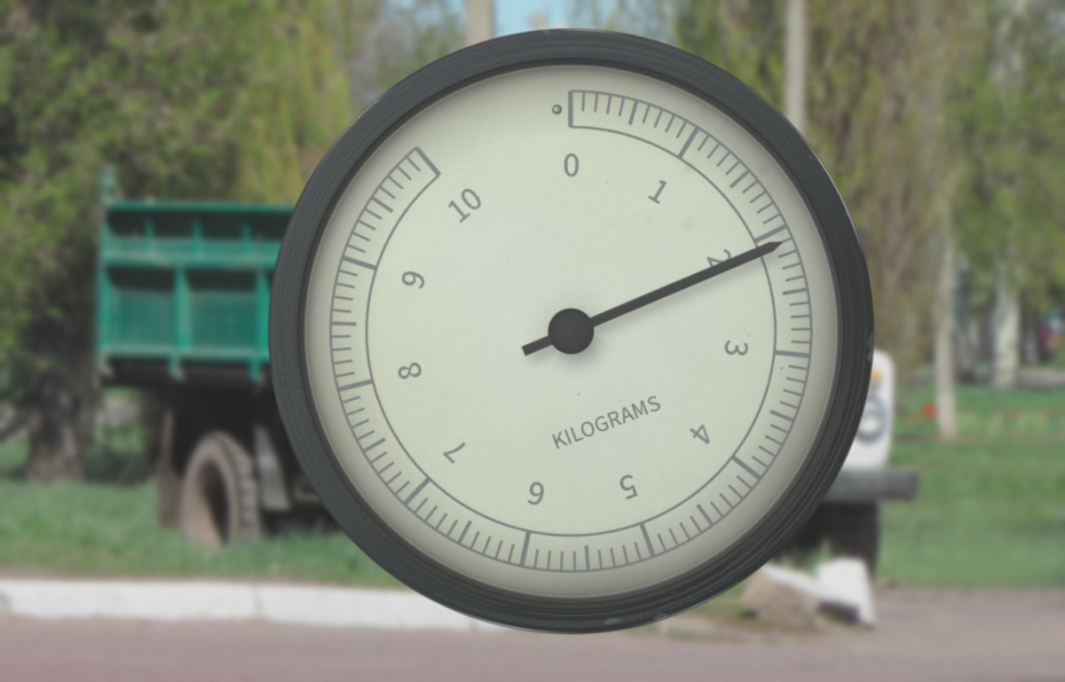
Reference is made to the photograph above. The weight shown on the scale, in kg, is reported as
2.1 kg
